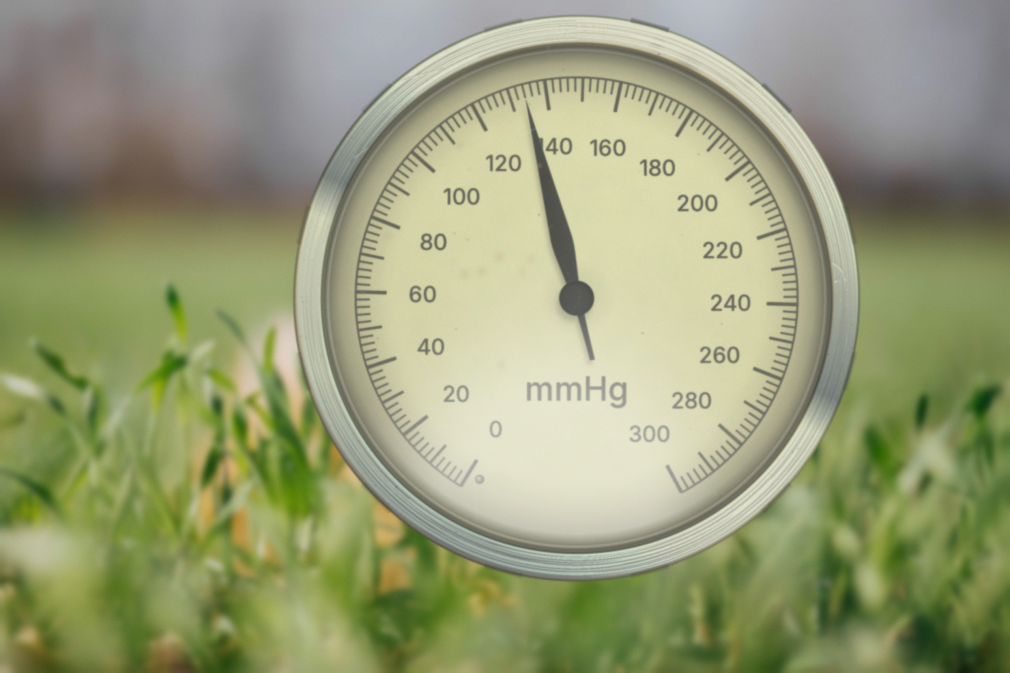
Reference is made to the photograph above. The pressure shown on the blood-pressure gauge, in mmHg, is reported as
134 mmHg
